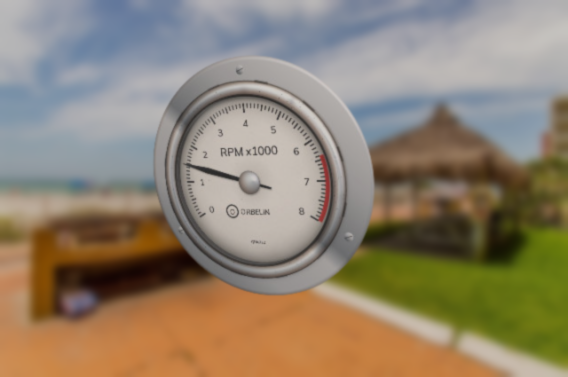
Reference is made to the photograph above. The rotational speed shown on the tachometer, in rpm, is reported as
1500 rpm
